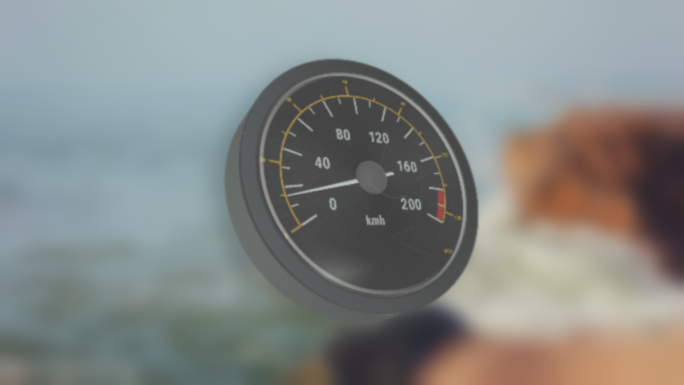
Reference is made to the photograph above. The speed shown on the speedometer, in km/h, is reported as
15 km/h
